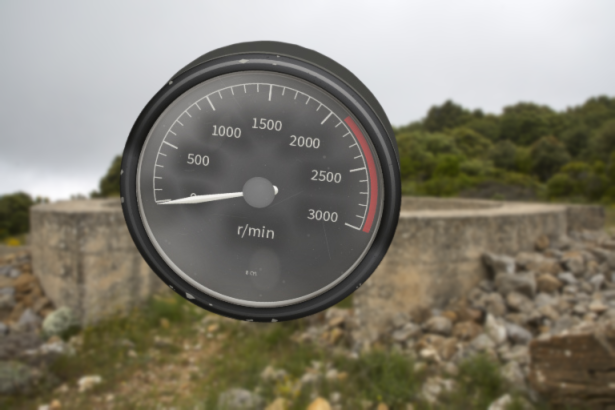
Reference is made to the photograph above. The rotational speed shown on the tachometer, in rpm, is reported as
0 rpm
